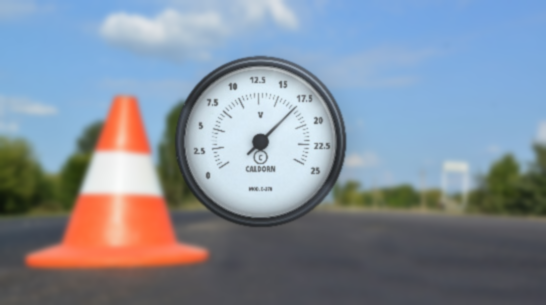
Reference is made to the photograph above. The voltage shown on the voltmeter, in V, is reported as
17.5 V
